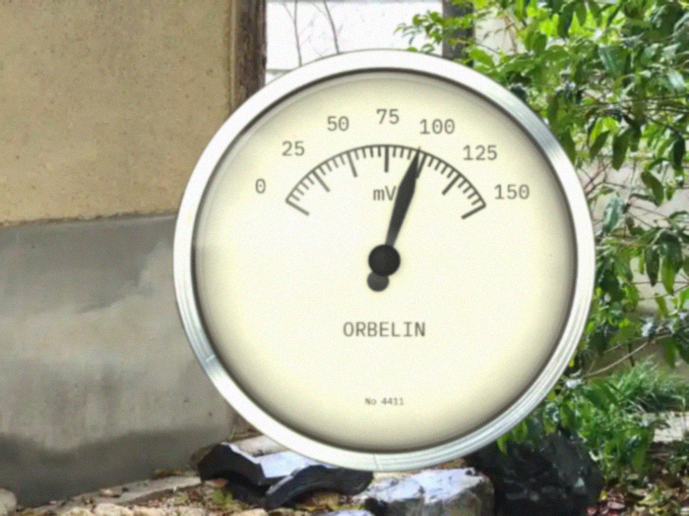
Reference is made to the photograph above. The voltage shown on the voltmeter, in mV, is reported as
95 mV
